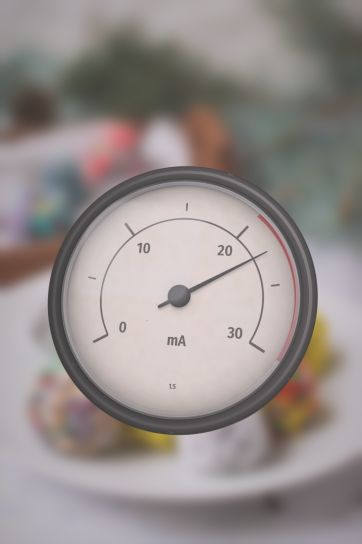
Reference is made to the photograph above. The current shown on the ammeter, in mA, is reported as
22.5 mA
